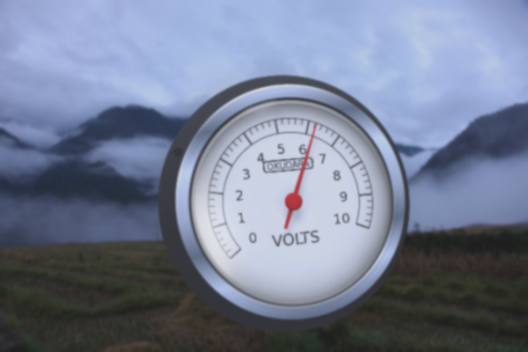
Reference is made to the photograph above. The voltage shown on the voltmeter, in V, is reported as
6.2 V
